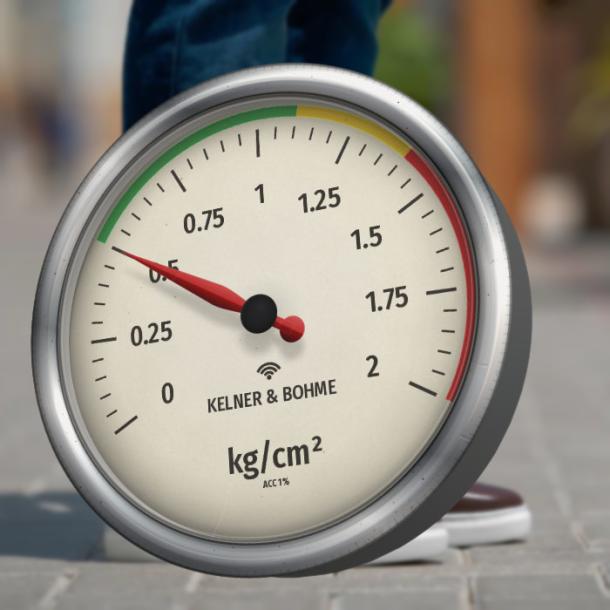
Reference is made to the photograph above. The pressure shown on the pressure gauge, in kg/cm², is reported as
0.5 kg/cm²
